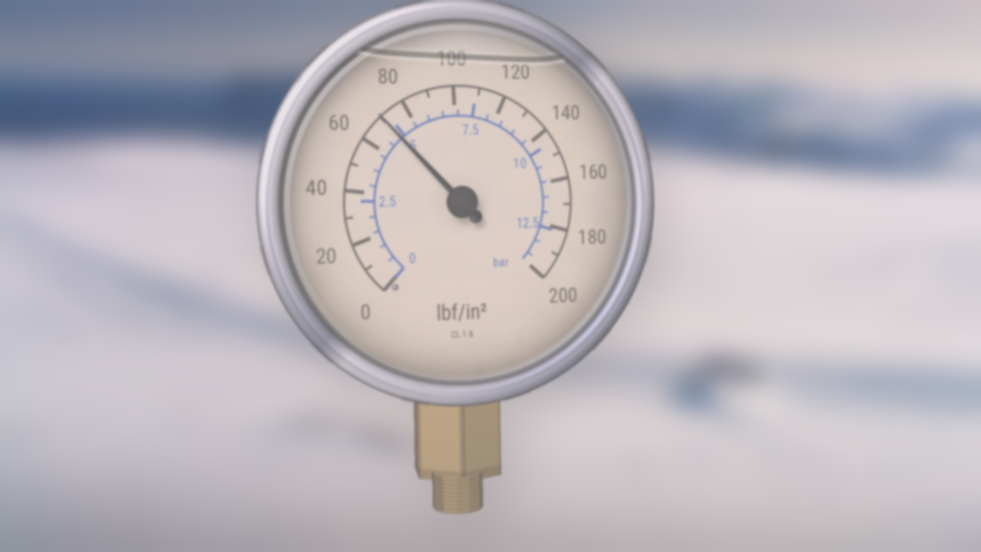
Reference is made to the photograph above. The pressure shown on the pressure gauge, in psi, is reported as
70 psi
